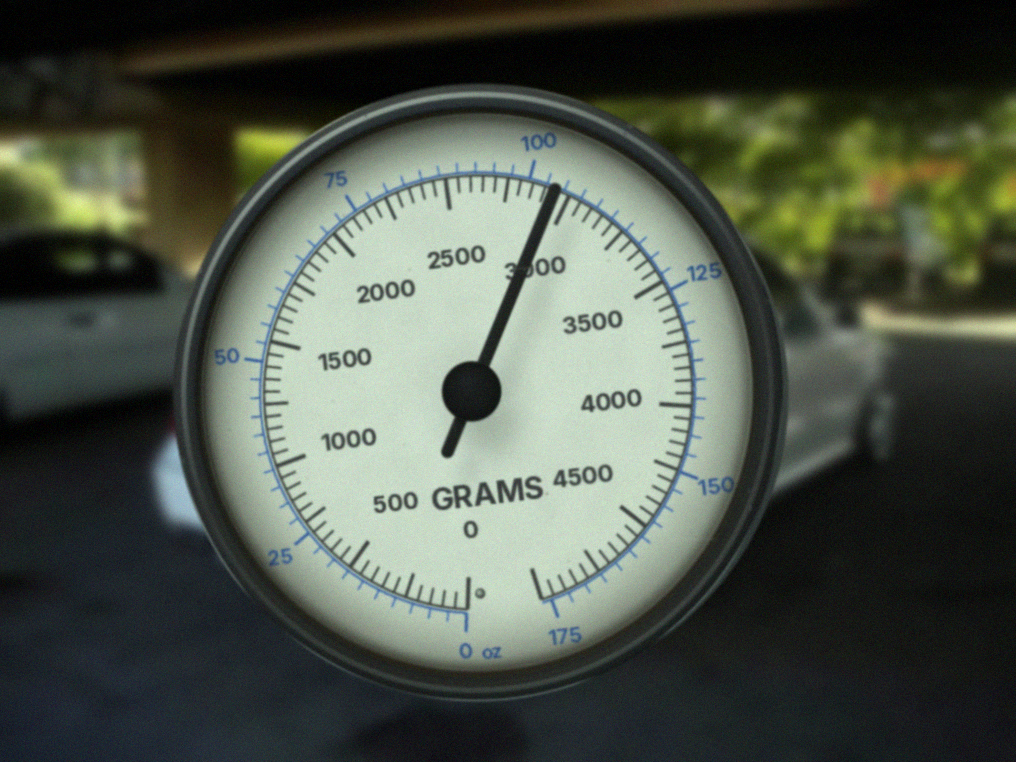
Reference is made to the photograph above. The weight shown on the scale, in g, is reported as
2950 g
